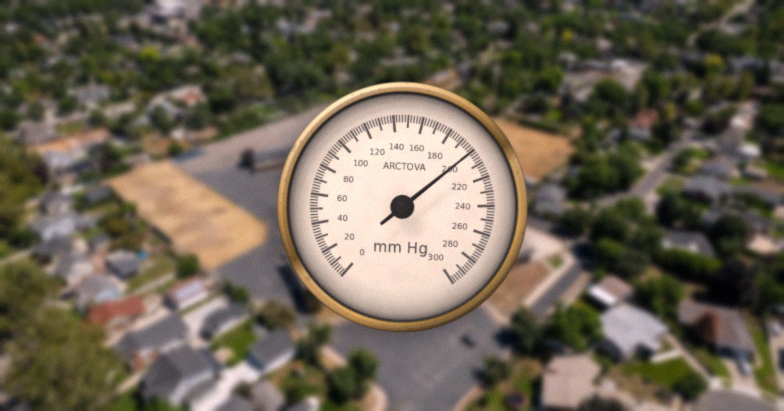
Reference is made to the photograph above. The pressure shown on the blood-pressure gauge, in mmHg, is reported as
200 mmHg
